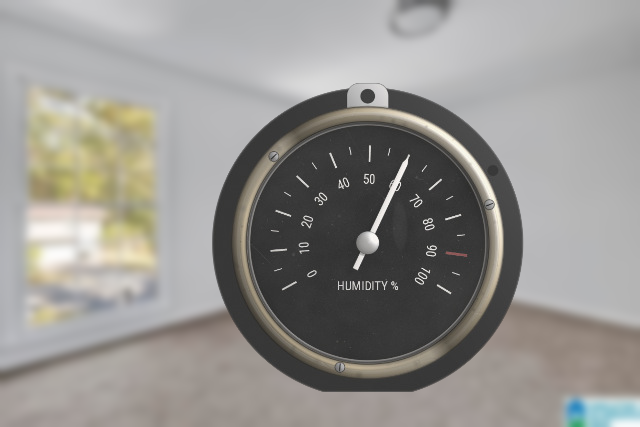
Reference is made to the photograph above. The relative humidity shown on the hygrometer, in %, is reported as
60 %
